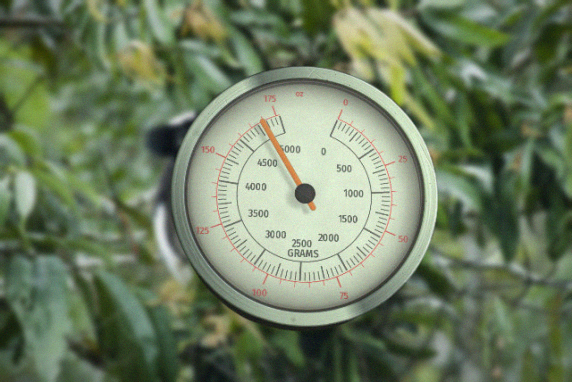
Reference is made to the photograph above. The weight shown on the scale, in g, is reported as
4800 g
